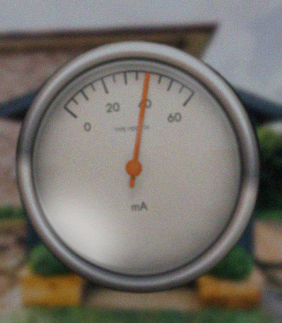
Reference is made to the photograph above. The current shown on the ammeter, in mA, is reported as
40 mA
